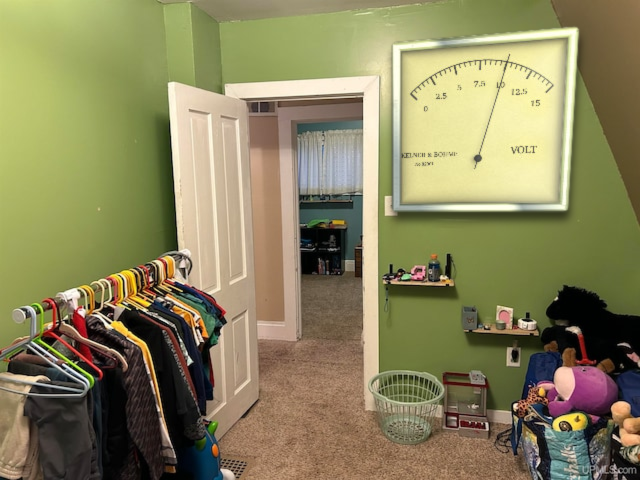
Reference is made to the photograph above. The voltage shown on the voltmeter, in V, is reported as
10 V
